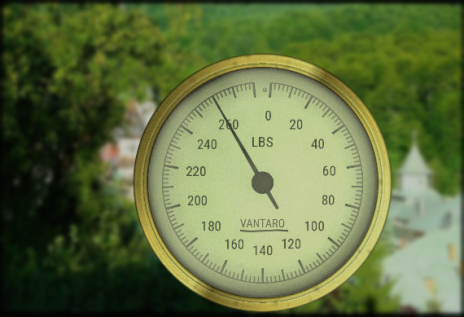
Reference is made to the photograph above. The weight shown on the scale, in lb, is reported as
260 lb
